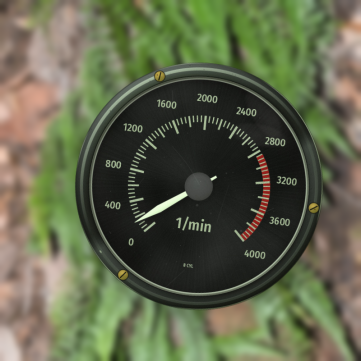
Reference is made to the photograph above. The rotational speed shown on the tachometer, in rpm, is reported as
150 rpm
